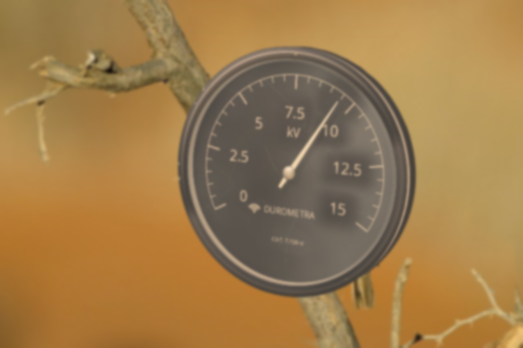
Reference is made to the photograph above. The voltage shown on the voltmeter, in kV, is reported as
9.5 kV
